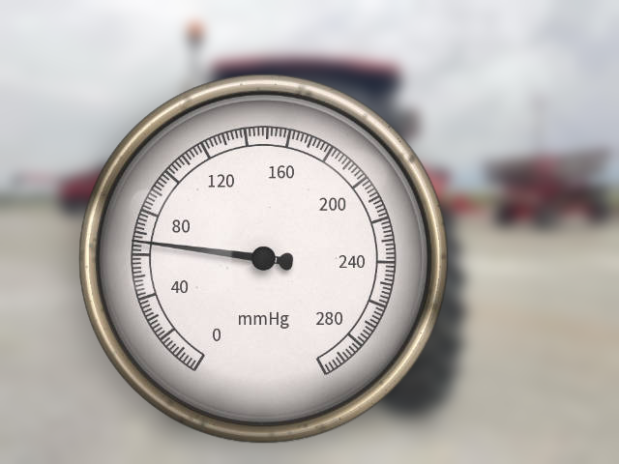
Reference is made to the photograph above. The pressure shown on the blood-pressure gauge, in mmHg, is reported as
66 mmHg
